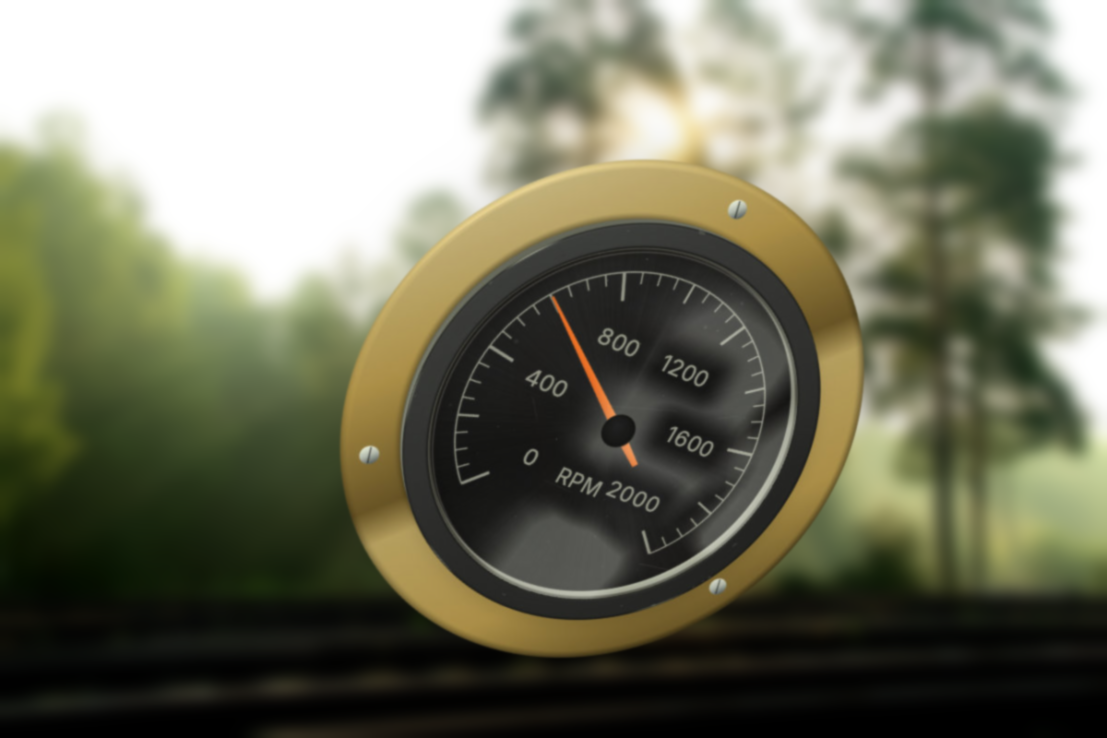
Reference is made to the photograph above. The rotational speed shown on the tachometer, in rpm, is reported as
600 rpm
